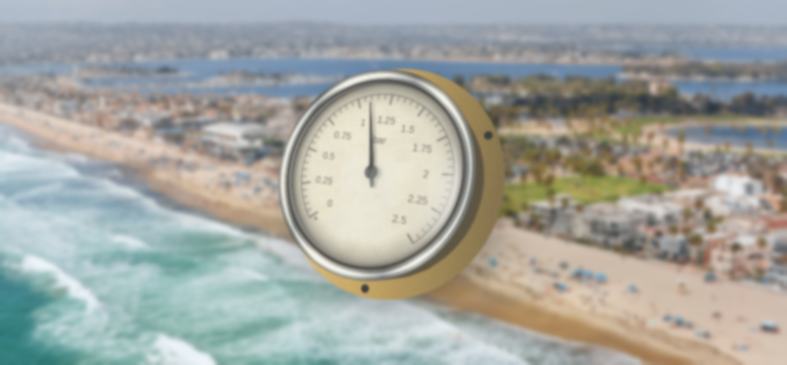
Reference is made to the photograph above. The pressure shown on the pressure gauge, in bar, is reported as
1.1 bar
